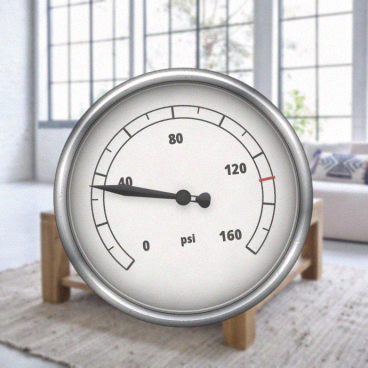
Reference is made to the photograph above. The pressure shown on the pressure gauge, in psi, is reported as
35 psi
